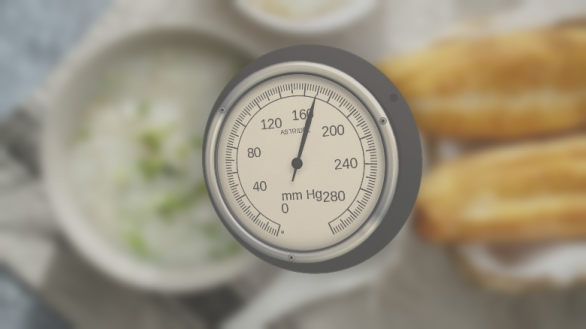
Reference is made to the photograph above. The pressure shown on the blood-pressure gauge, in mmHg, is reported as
170 mmHg
